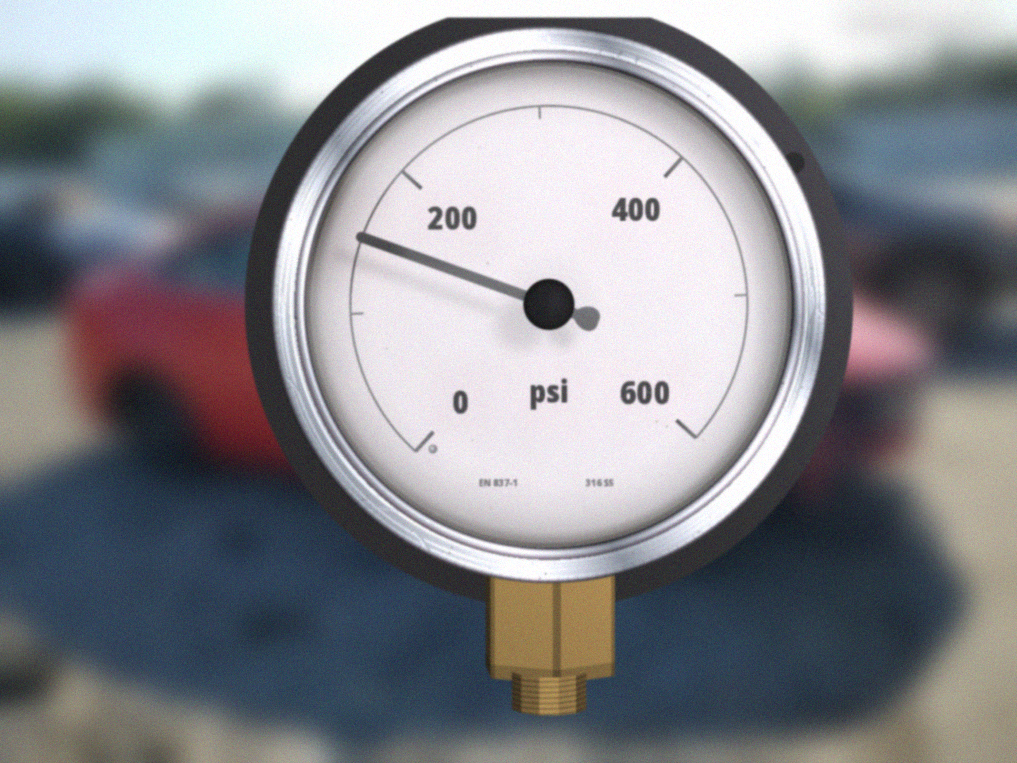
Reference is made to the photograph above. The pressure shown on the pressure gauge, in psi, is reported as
150 psi
